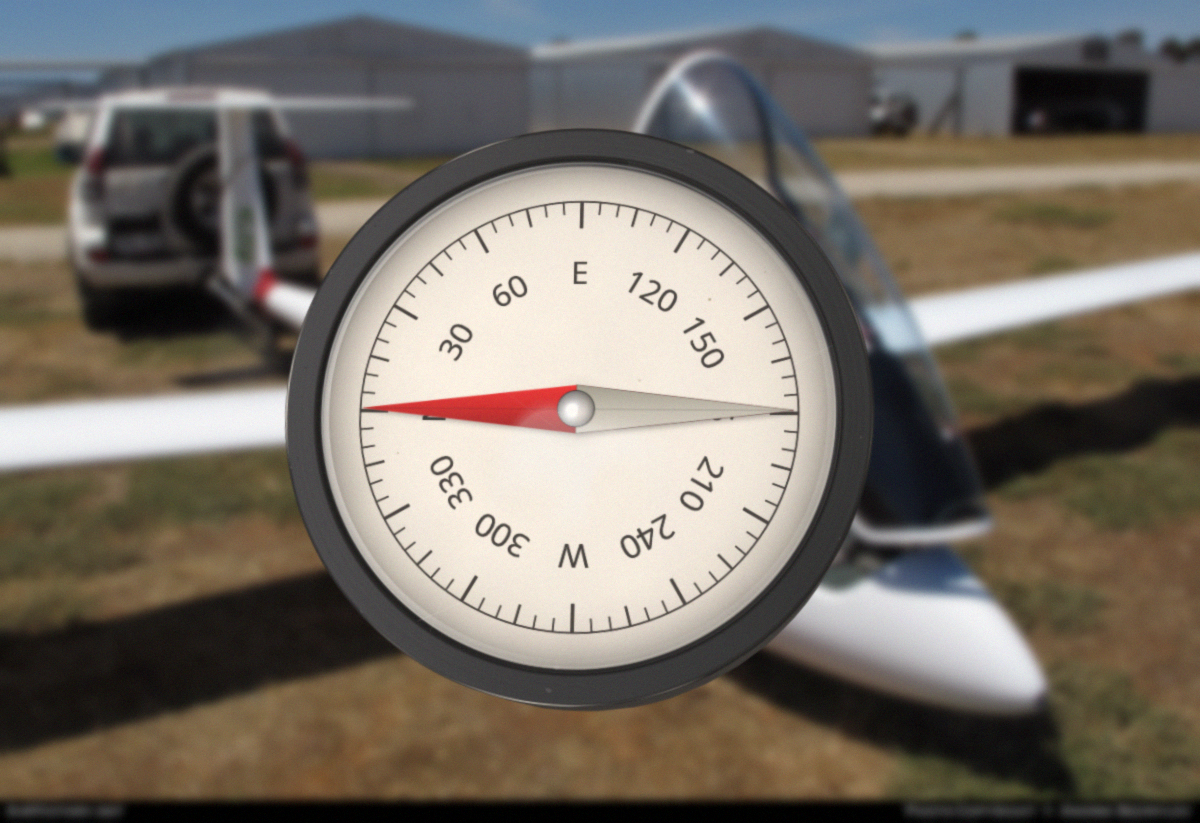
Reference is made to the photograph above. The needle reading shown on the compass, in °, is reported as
0 °
